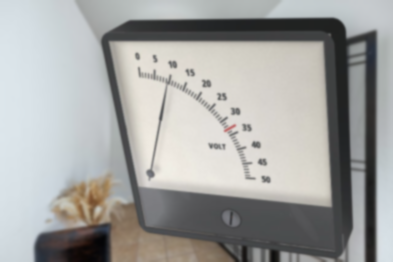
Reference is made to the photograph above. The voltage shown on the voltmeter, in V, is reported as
10 V
